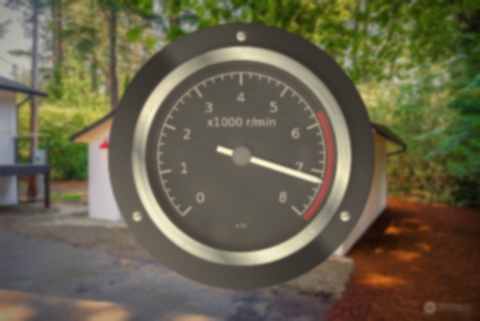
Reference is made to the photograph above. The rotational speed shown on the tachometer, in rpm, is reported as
7200 rpm
